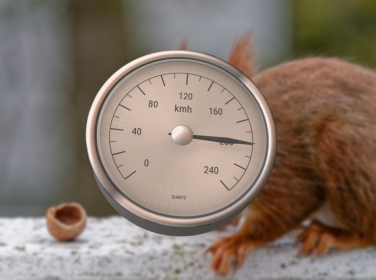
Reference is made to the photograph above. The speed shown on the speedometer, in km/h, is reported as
200 km/h
